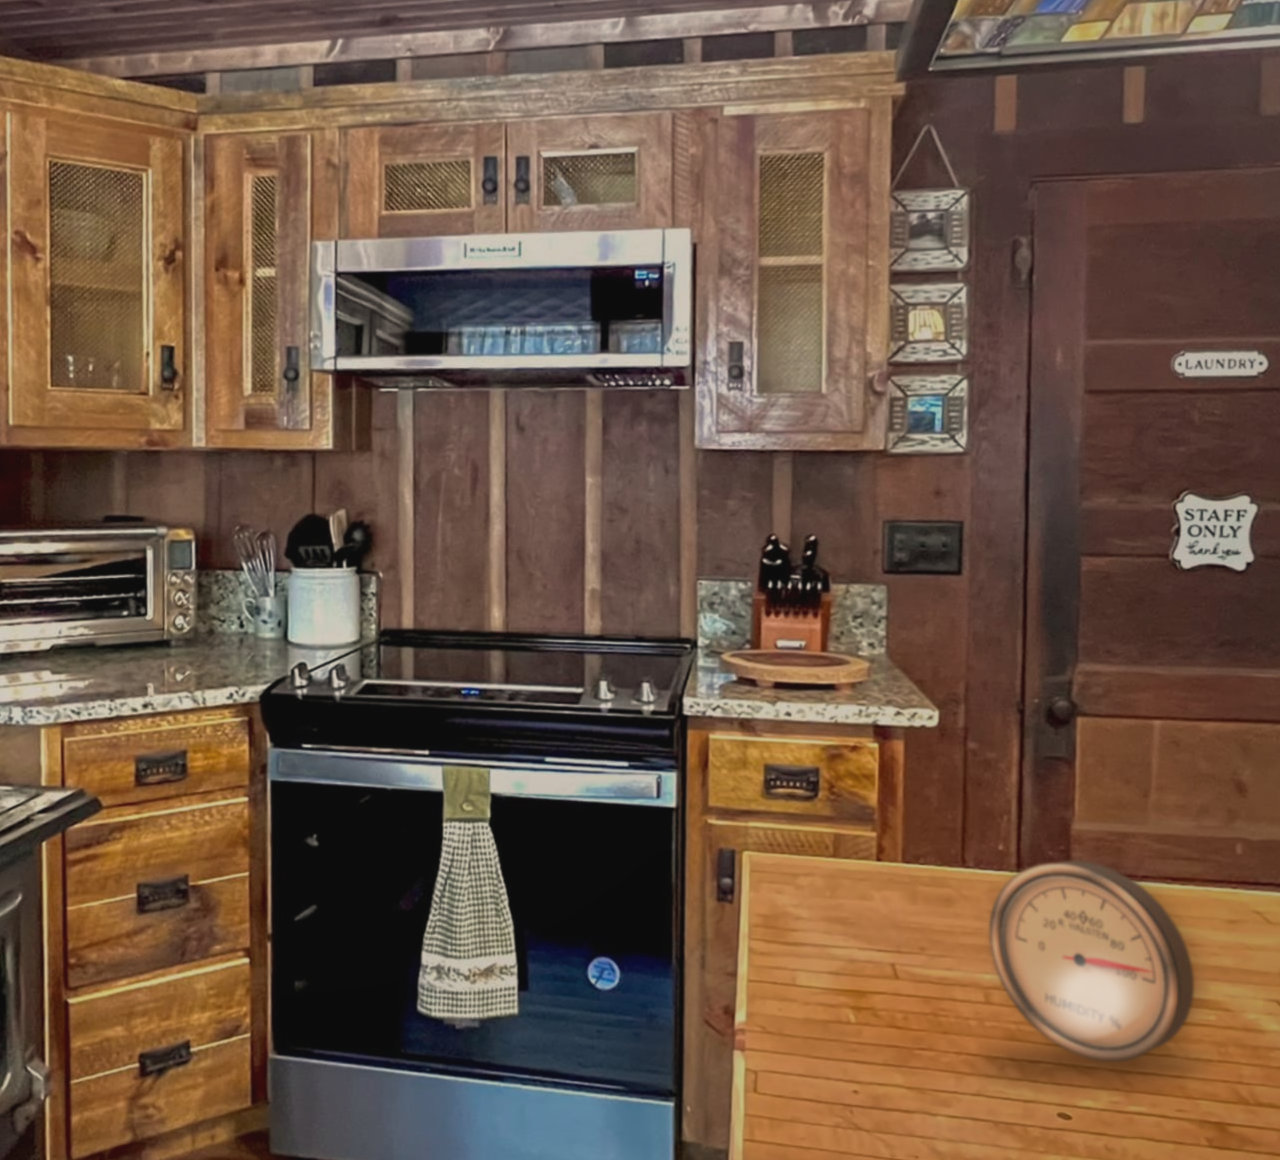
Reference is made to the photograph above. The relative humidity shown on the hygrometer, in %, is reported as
95 %
